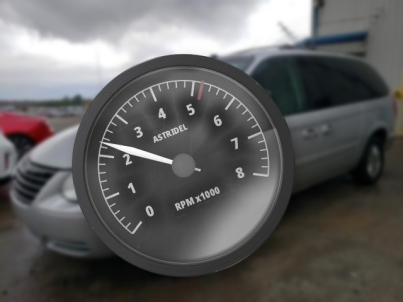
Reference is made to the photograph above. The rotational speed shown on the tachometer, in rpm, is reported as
2300 rpm
